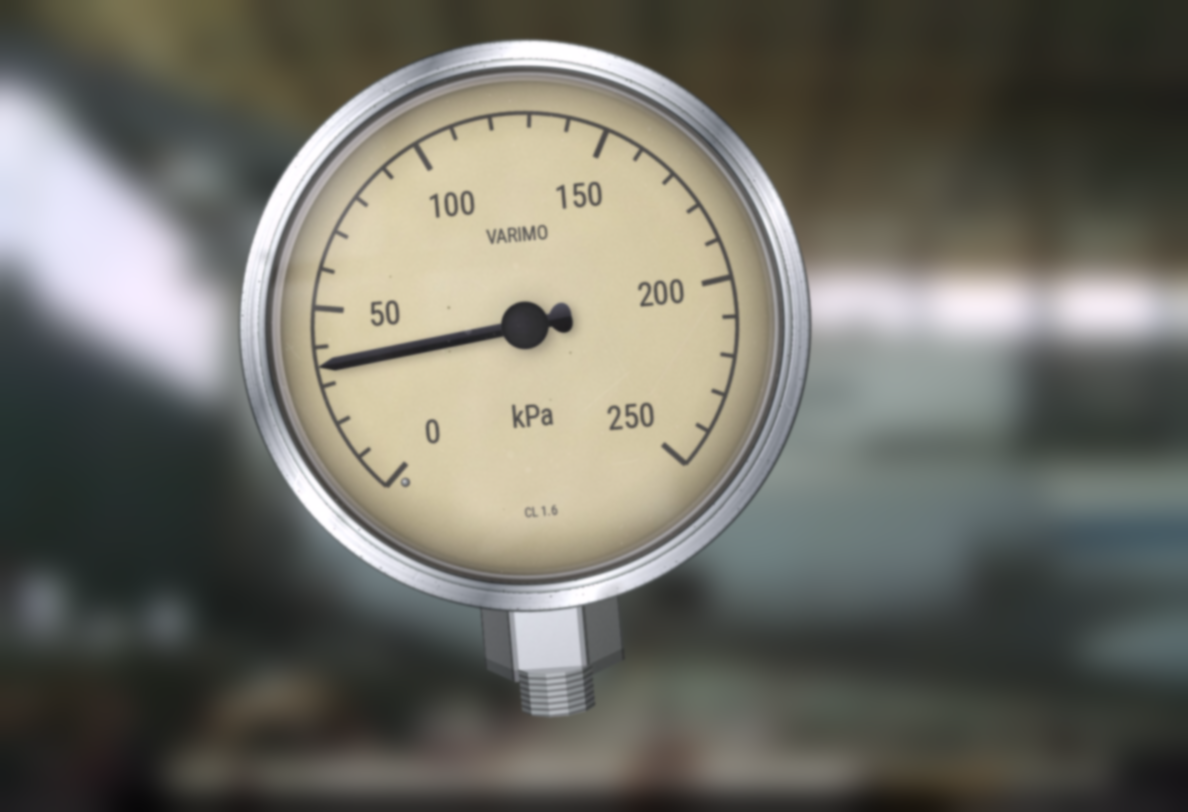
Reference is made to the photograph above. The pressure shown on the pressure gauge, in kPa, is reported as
35 kPa
